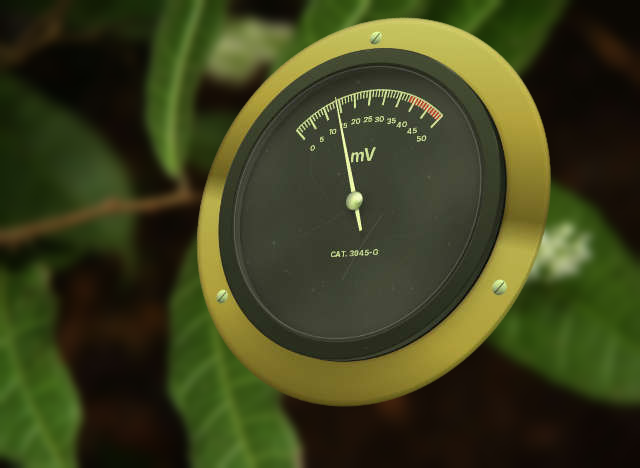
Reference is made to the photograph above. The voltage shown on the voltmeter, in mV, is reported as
15 mV
